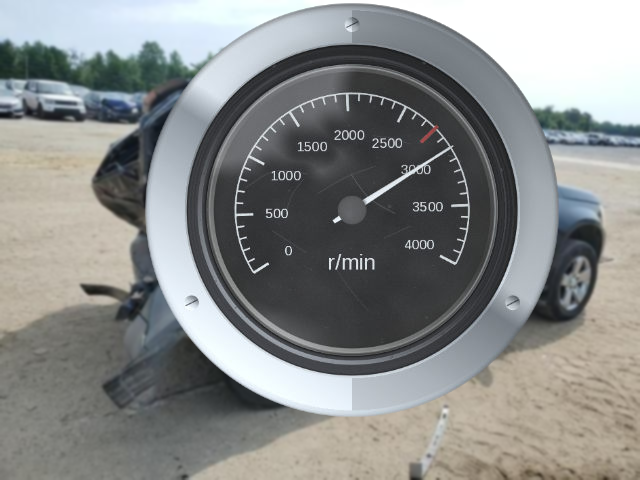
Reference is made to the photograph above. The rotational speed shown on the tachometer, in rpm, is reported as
3000 rpm
